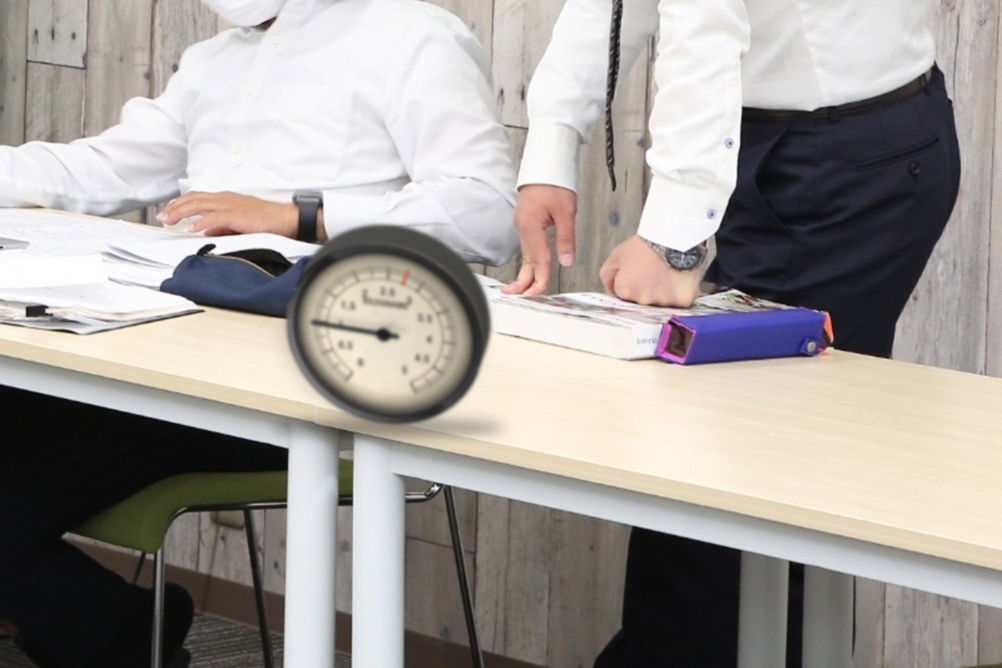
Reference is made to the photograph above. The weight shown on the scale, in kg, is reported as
1 kg
